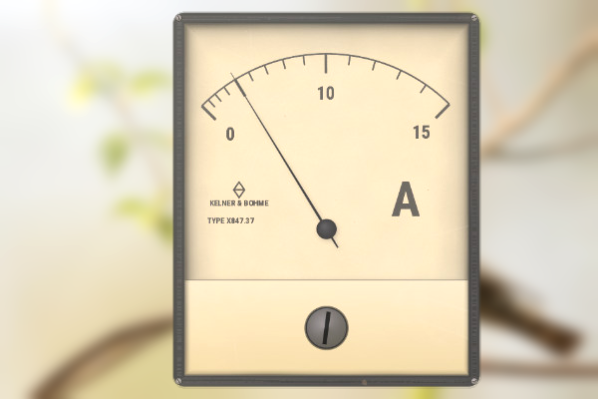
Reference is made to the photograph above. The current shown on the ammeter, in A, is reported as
5 A
